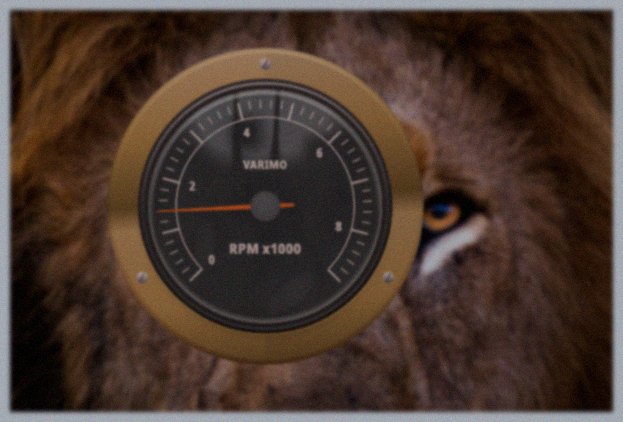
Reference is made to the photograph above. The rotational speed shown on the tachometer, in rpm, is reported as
1400 rpm
